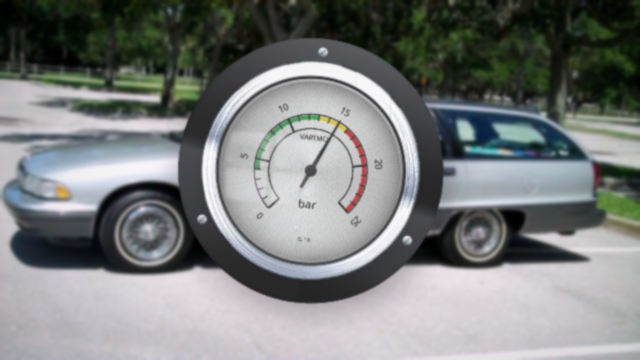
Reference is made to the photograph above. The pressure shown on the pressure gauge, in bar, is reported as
15 bar
